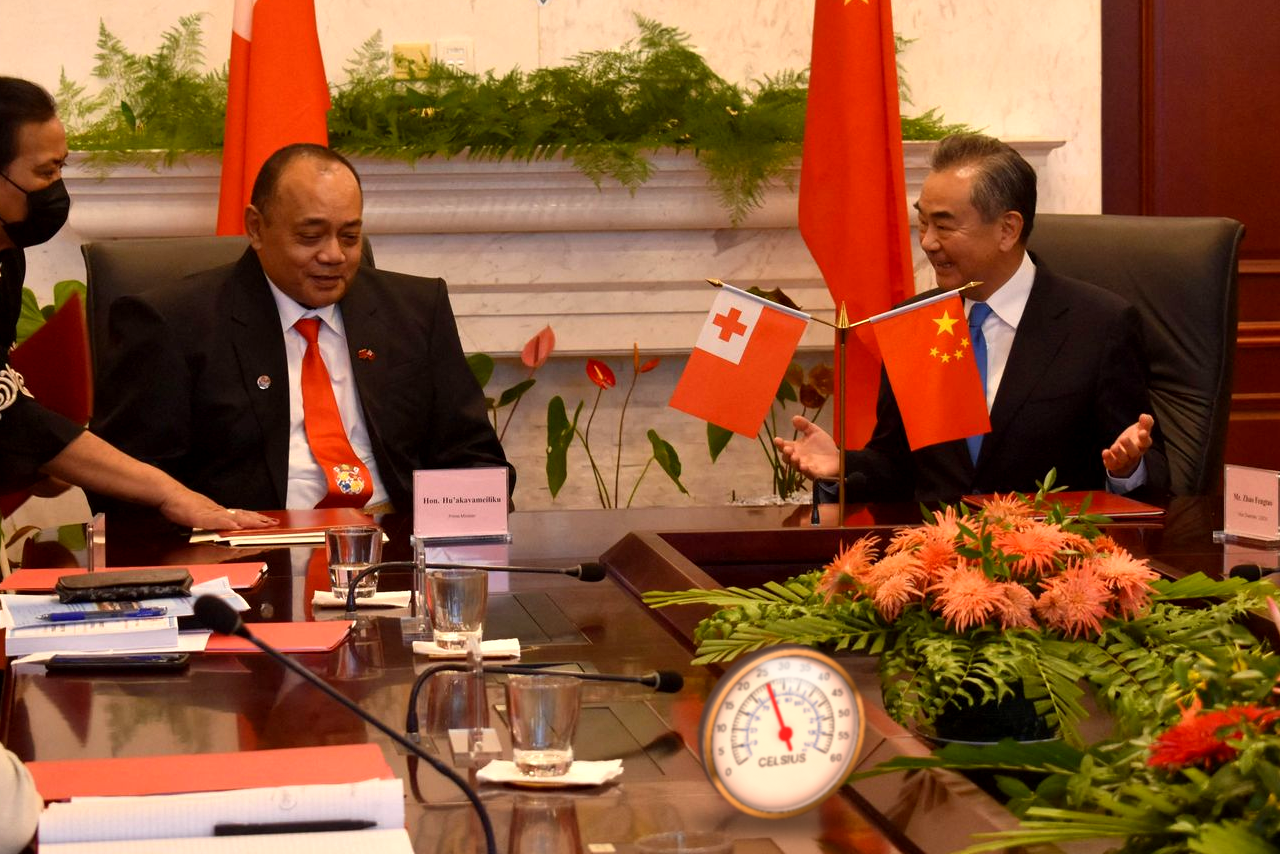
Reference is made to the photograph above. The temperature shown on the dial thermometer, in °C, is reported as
25 °C
